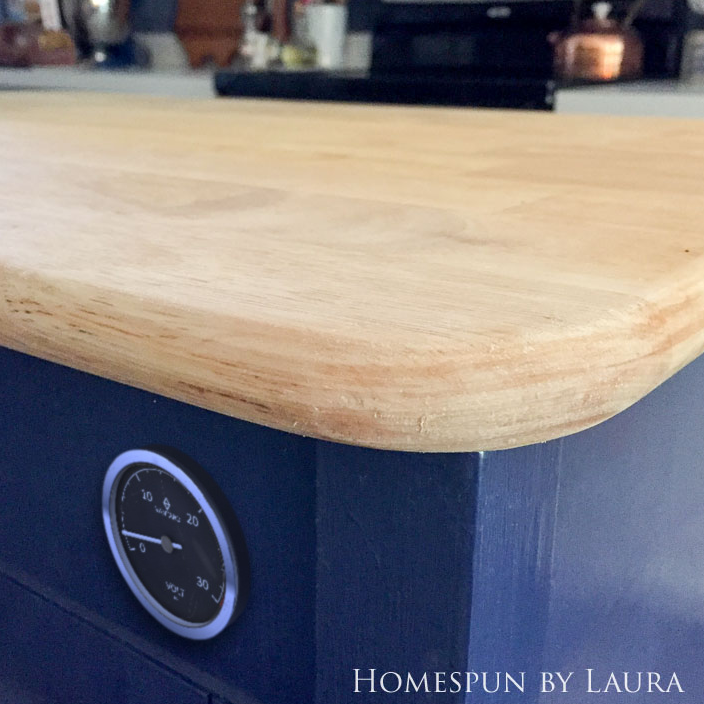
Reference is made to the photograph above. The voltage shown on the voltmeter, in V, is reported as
2 V
